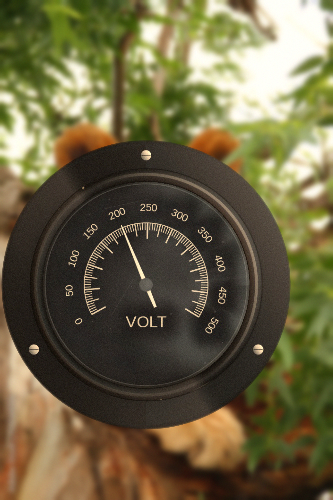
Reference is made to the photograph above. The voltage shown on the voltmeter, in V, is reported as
200 V
